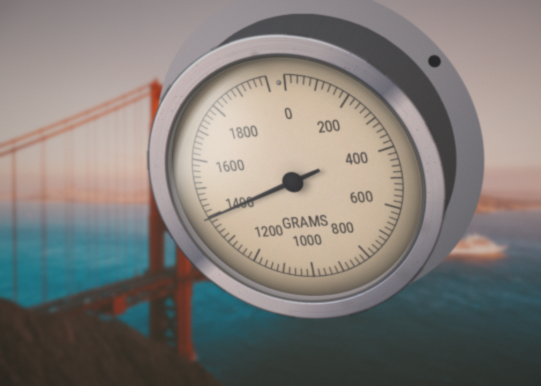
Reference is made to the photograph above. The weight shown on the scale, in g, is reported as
1400 g
